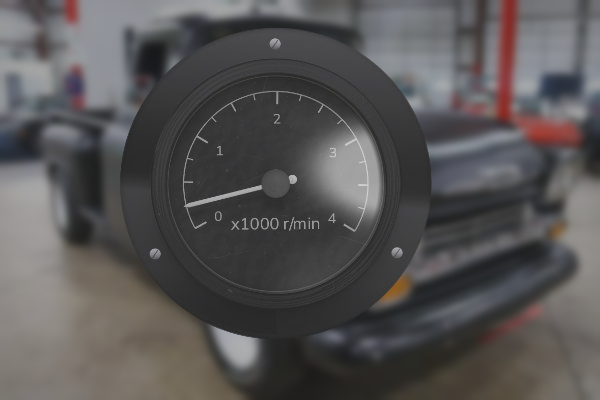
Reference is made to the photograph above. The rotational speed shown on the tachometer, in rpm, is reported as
250 rpm
